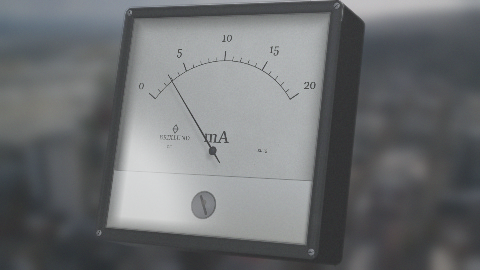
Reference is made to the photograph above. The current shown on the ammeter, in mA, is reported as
3 mA
